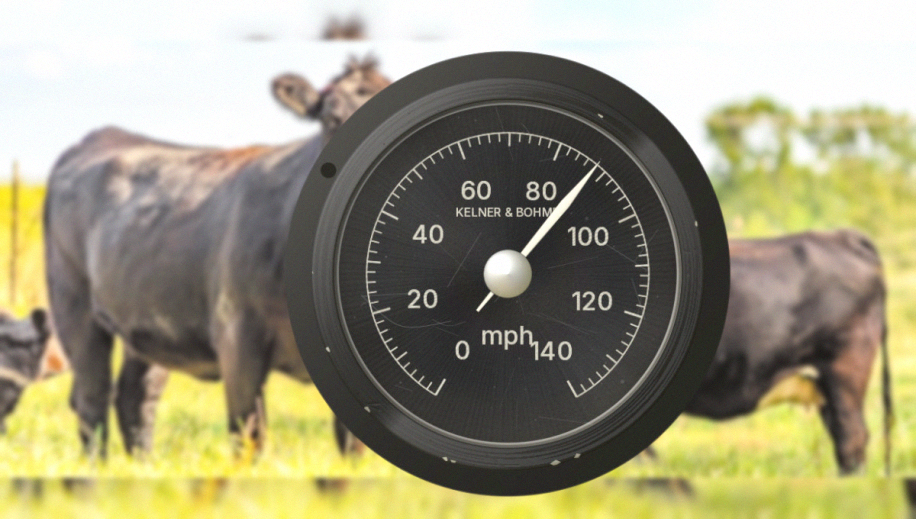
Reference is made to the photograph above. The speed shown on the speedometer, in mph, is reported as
88 mph
